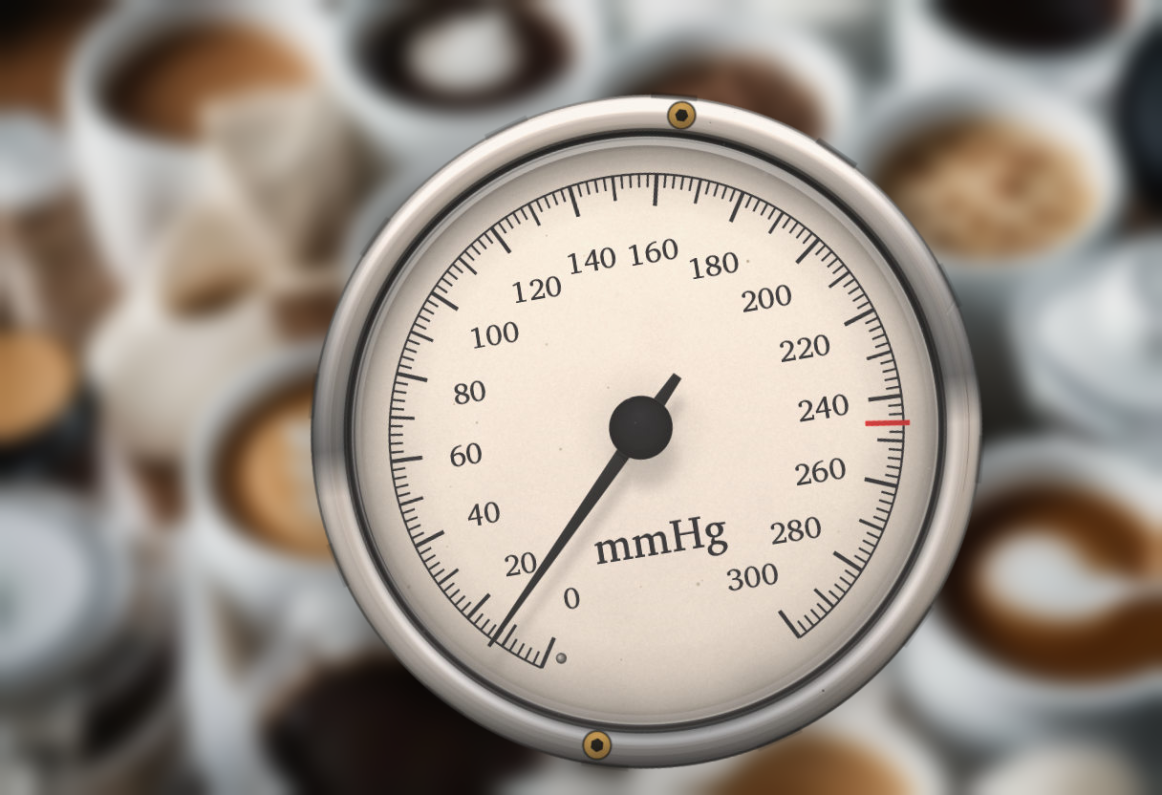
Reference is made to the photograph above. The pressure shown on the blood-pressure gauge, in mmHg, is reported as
12 mmHg
